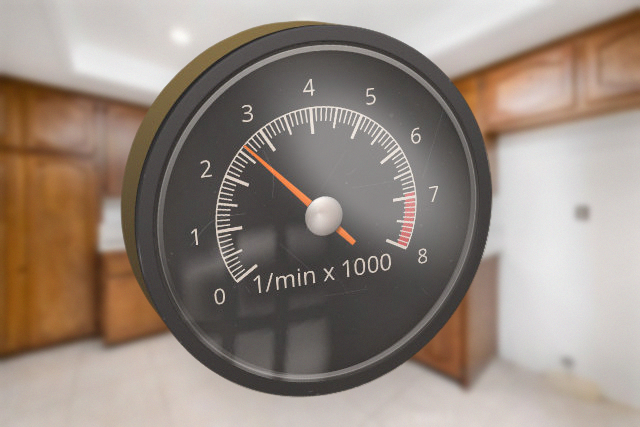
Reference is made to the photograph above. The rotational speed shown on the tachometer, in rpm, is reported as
2600 rpm
